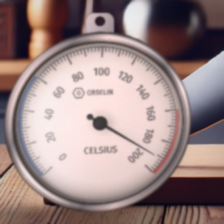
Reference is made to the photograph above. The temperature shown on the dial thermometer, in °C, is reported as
190 °C
